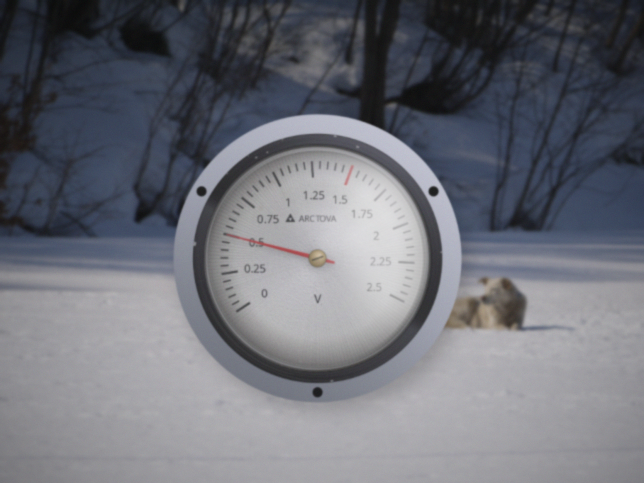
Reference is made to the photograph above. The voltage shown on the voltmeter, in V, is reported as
0.5 V
